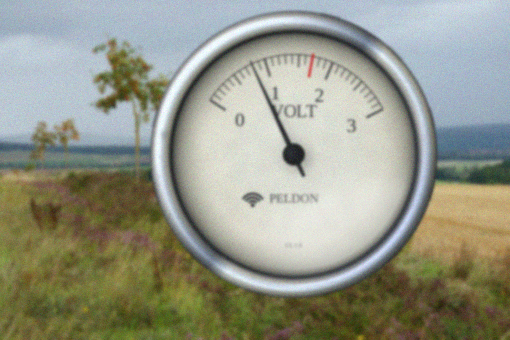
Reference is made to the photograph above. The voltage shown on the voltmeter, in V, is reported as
0.8 V
